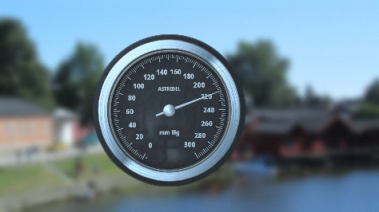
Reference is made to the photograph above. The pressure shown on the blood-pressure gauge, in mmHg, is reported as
220 mmHg
